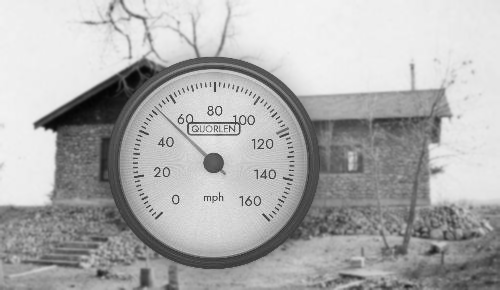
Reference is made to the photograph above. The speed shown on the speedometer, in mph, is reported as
52 mph
